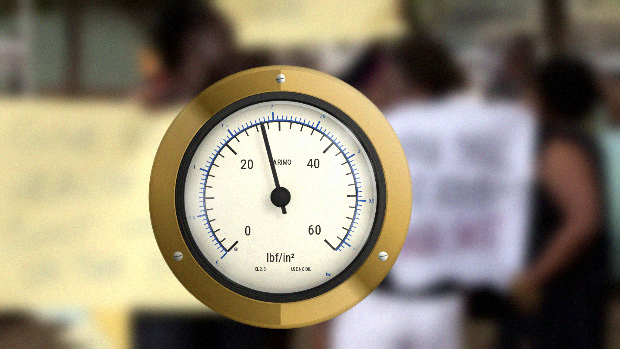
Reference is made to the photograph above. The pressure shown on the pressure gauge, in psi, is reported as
27 psi
